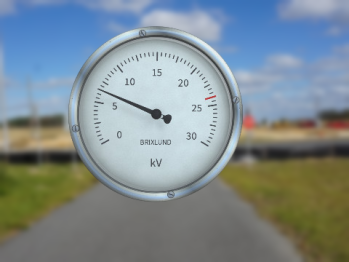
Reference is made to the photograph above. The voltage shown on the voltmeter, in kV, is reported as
6.5 kV
